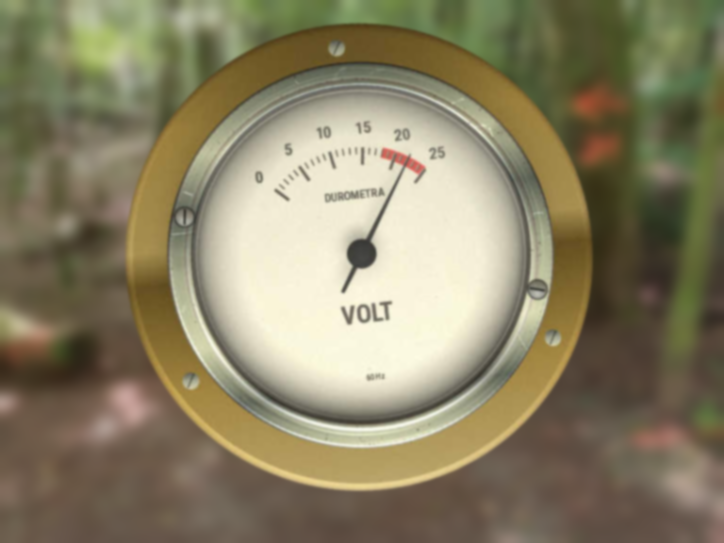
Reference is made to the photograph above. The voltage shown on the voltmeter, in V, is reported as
22 V
